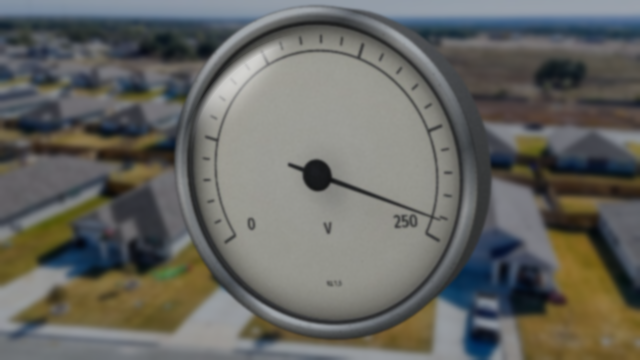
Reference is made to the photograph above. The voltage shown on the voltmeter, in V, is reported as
240 V
